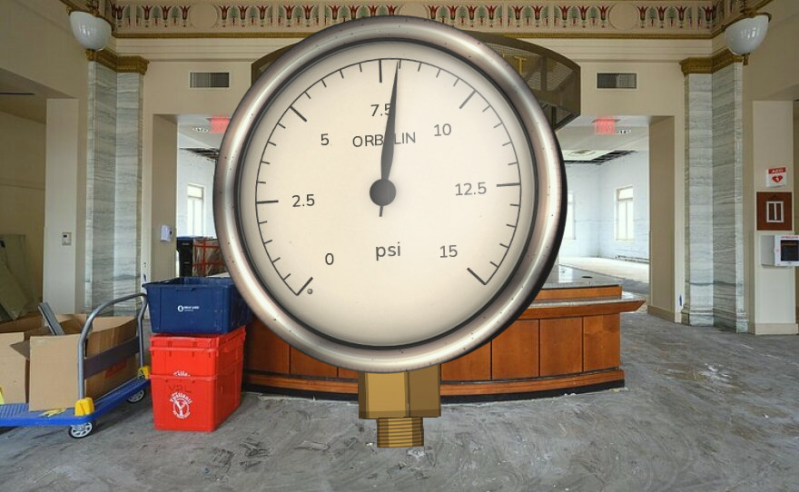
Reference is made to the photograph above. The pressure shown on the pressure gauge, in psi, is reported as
8 psi
